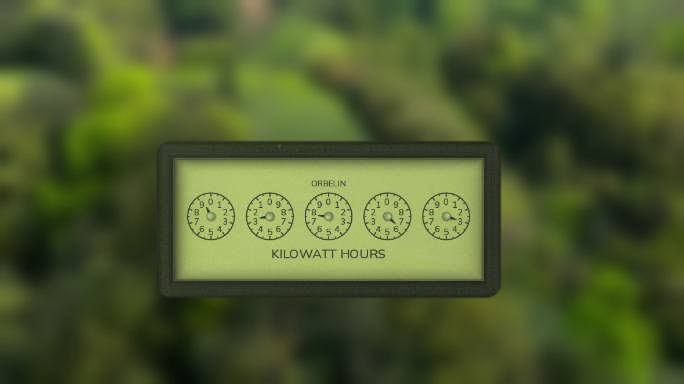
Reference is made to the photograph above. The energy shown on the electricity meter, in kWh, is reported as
92763 kWh
